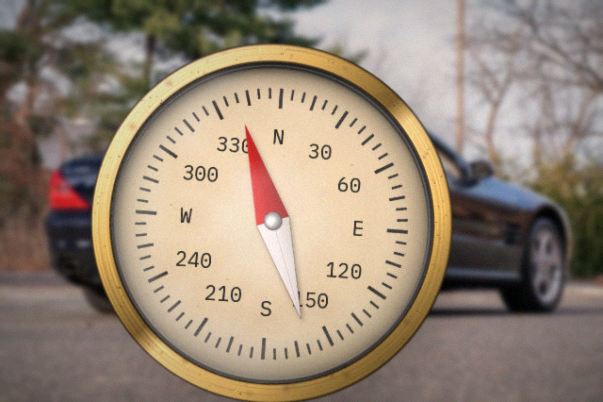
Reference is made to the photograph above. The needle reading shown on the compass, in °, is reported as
340 °
